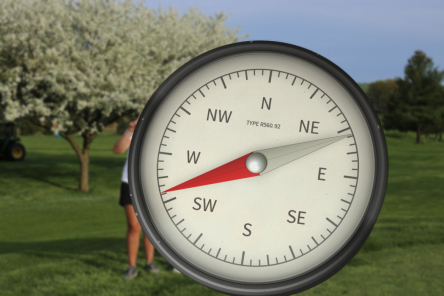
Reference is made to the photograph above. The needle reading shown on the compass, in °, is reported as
245 °
